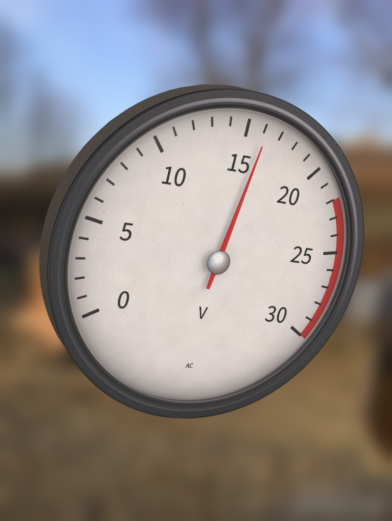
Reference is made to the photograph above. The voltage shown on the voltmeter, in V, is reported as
16 V
